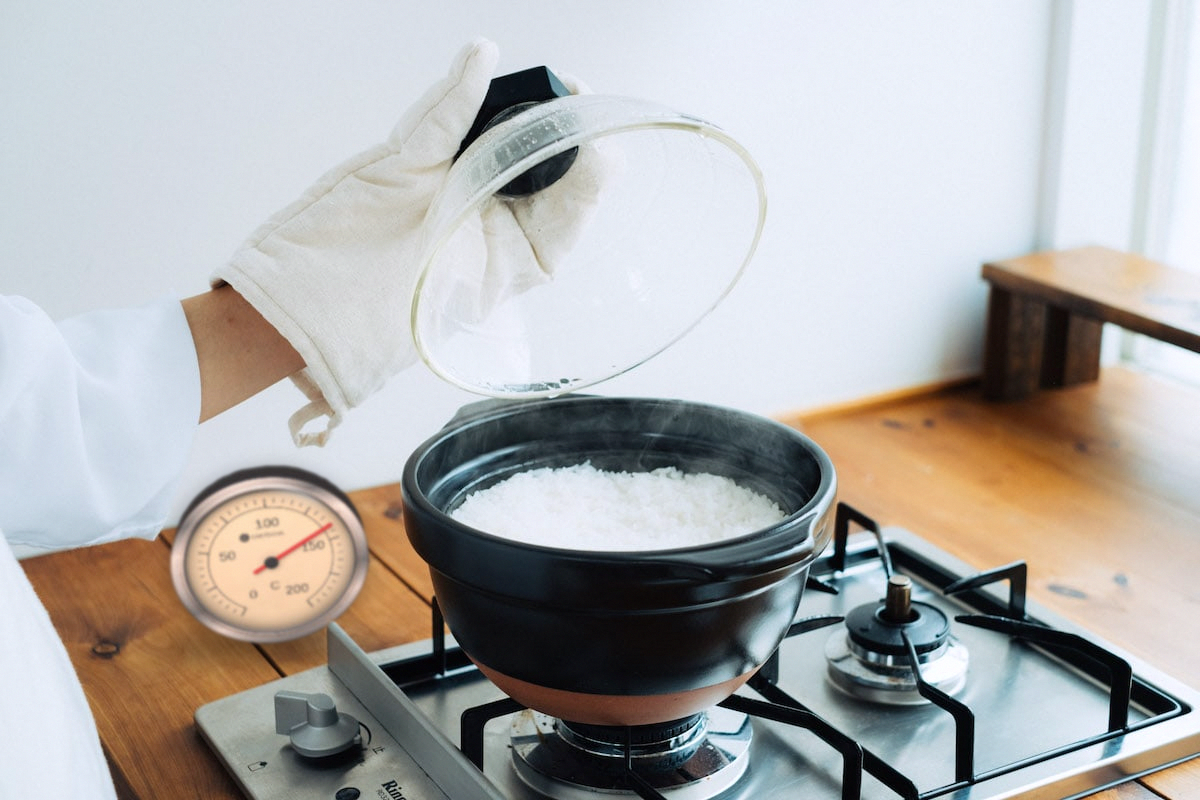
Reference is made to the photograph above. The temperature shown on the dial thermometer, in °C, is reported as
140 °C
